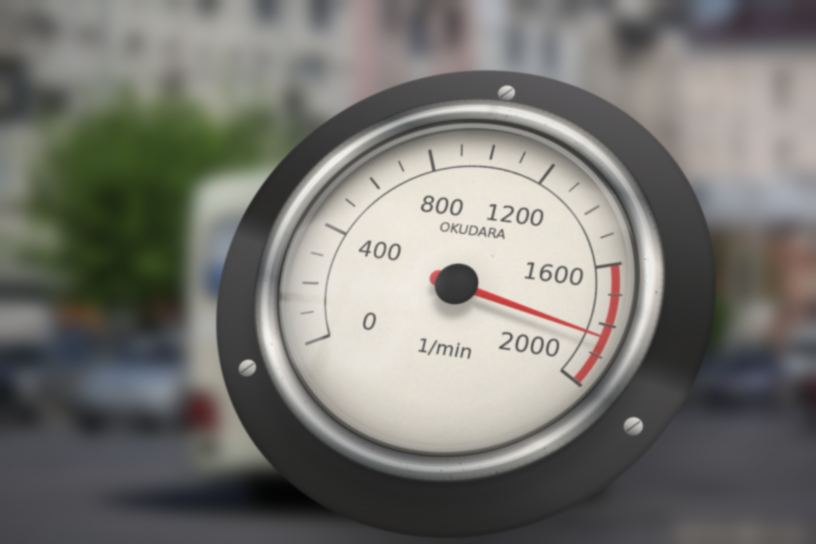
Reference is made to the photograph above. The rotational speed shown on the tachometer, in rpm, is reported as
1850 rpm
